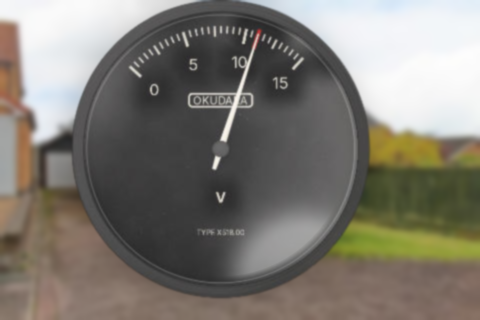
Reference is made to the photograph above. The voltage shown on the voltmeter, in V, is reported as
11 V
